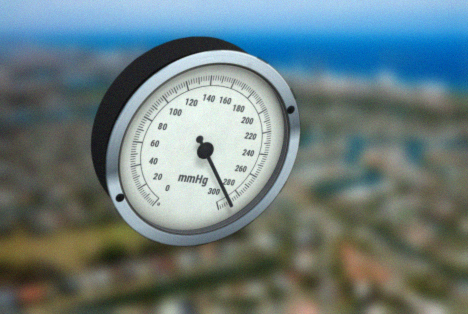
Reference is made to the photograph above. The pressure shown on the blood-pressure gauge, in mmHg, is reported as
290 mmHg
